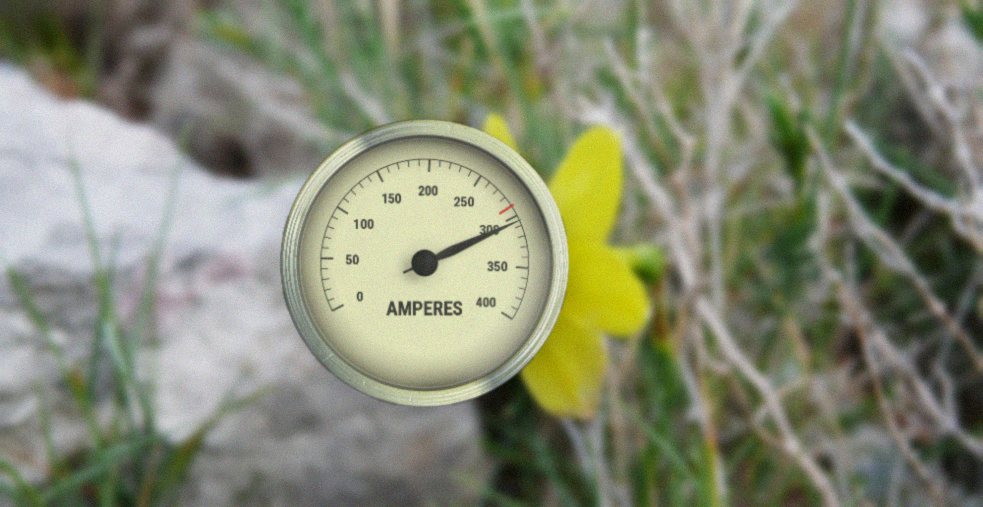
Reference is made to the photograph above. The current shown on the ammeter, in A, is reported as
305 A
